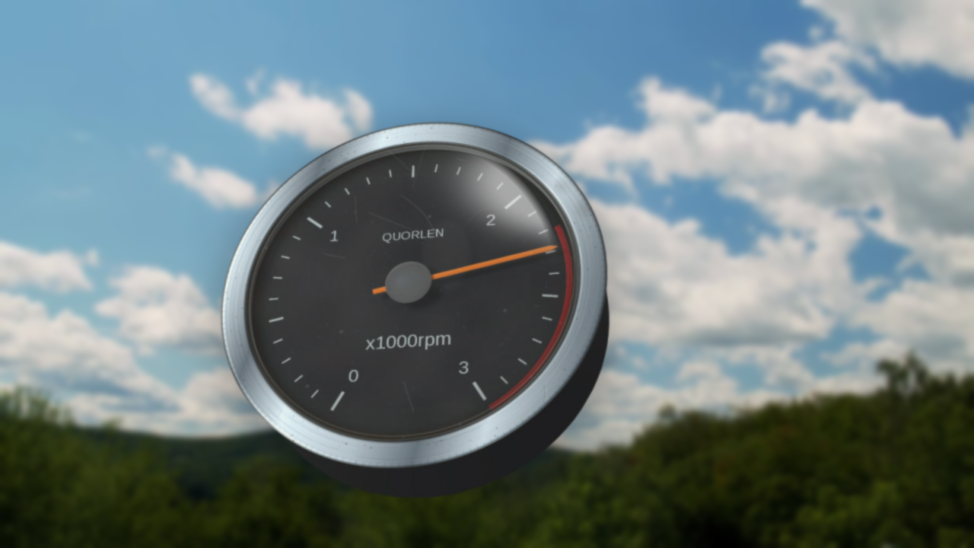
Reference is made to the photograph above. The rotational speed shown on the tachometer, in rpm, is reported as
2300 rpm
